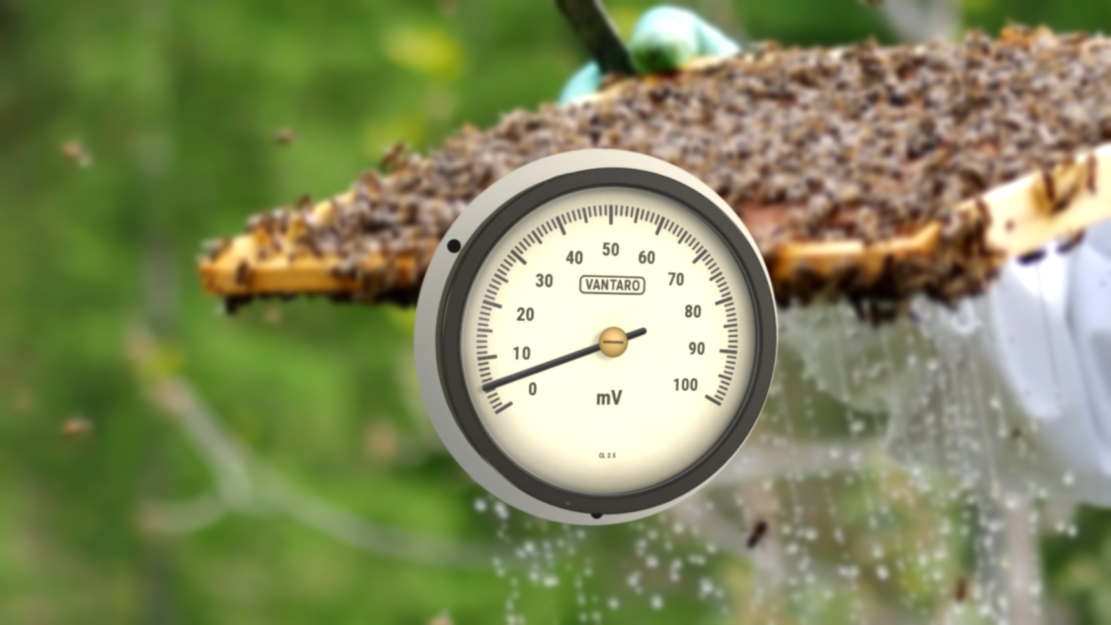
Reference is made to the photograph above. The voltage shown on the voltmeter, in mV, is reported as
5 mV
